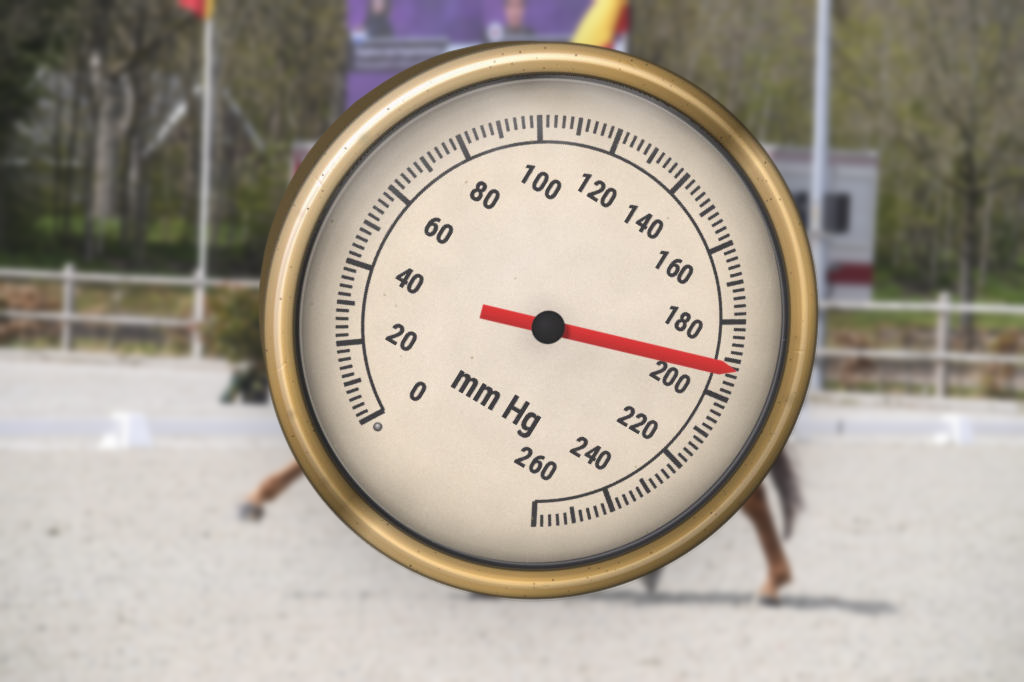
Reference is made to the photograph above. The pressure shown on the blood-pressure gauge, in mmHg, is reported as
192 mmHg
